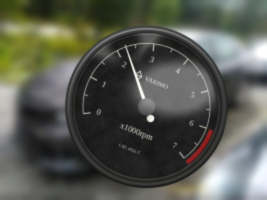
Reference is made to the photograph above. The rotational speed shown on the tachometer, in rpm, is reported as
2250 rpm
